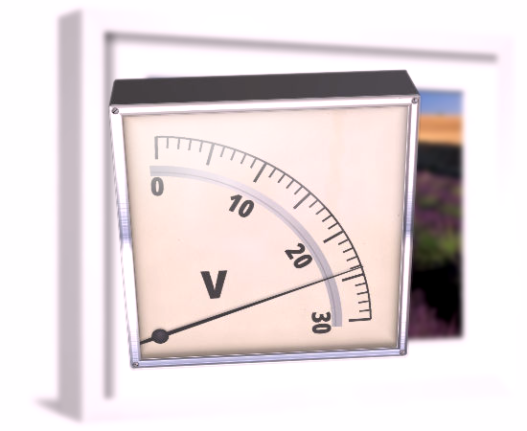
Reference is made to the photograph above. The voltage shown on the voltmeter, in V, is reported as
24 V
